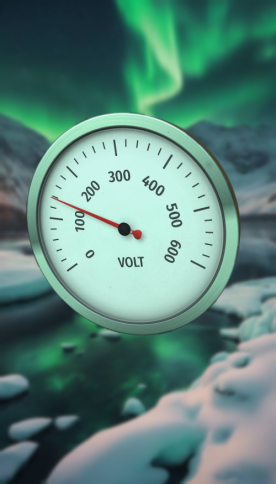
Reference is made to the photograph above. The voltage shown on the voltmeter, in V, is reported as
140 V
